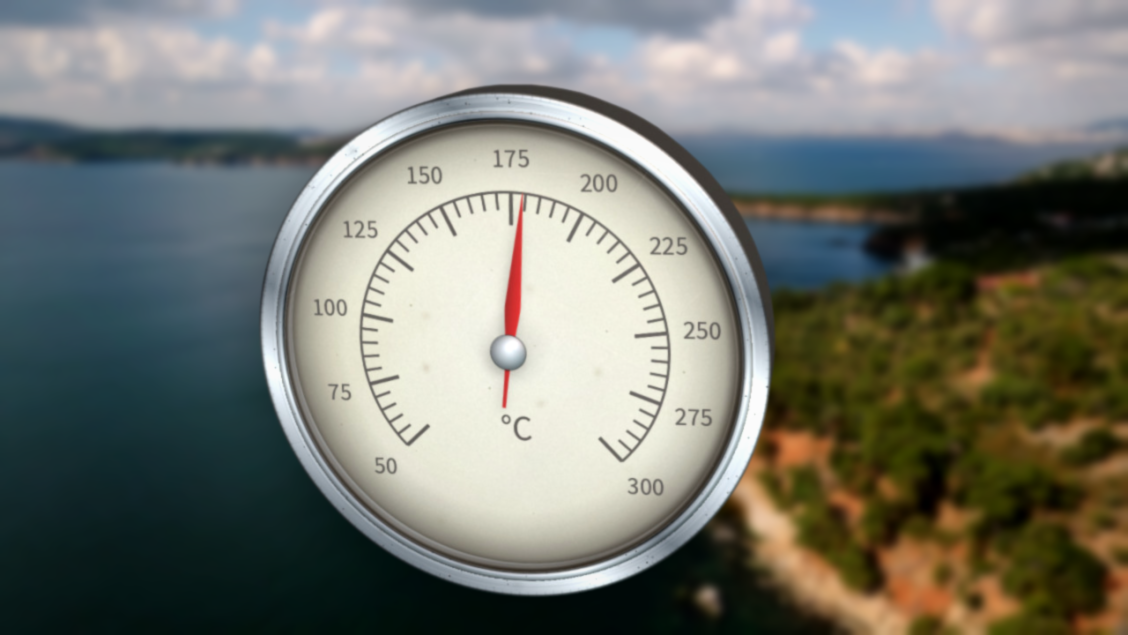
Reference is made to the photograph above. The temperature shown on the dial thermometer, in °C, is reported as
180 °C
